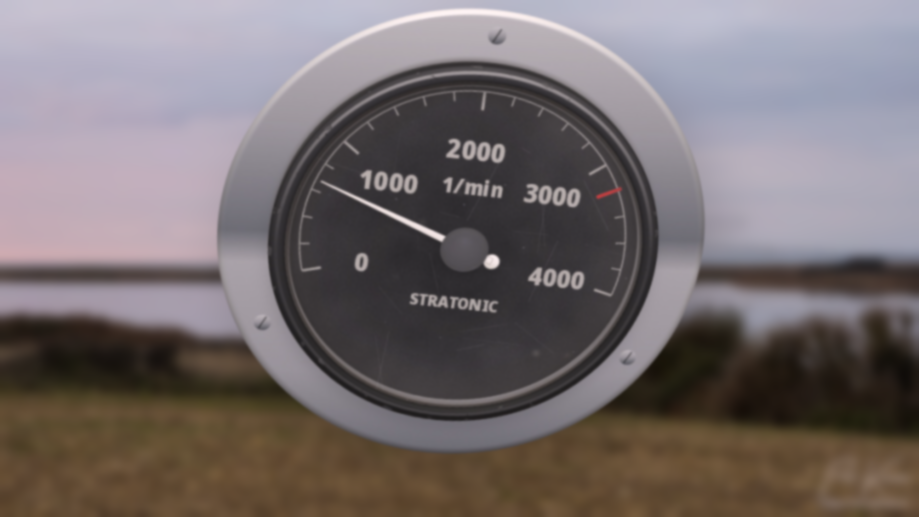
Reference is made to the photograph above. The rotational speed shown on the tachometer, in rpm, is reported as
700 rpm
